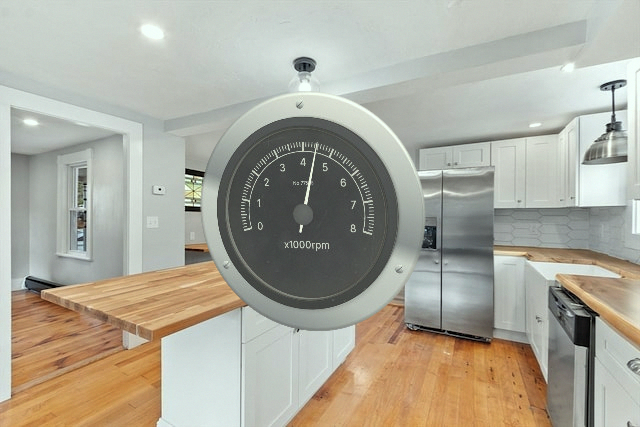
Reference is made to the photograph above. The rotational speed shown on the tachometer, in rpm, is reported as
4500 rpm
